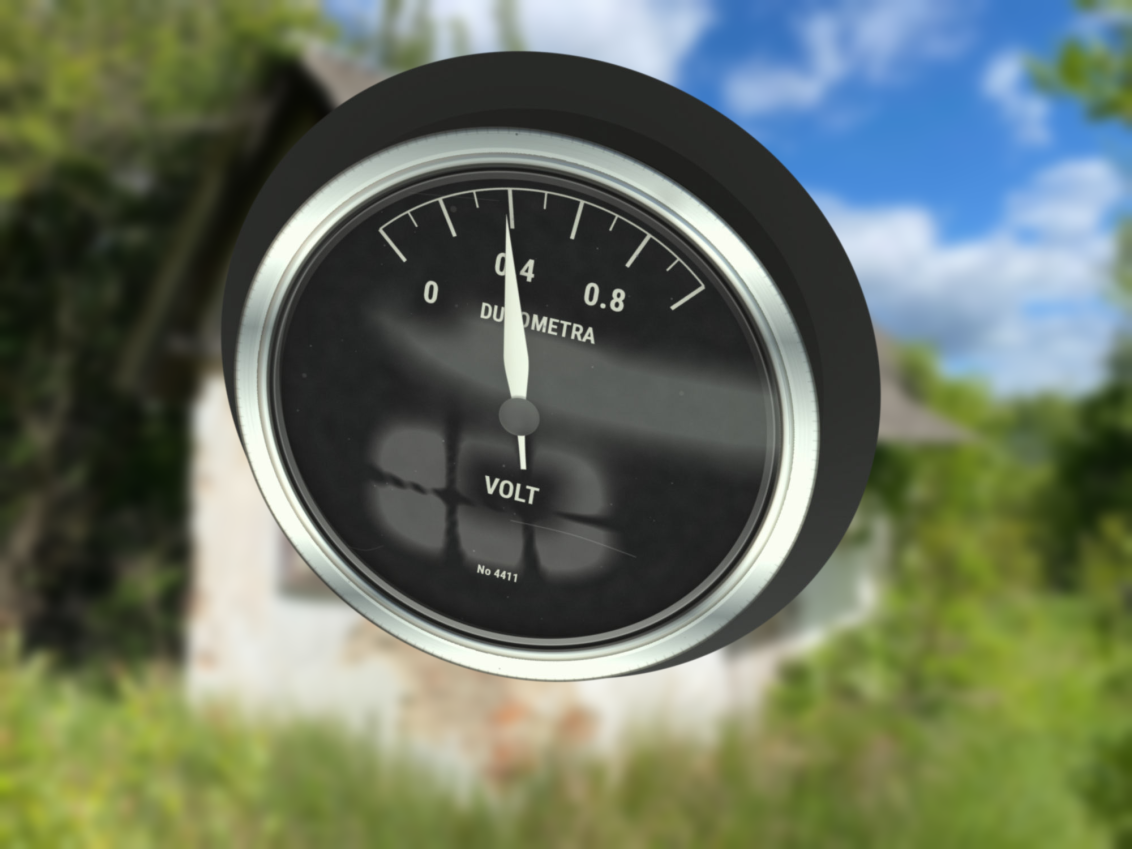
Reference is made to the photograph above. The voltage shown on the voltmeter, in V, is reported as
0.4 V
